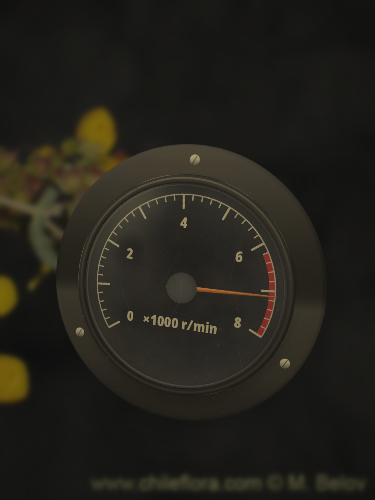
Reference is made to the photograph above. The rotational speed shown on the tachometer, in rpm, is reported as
7100 rpm
